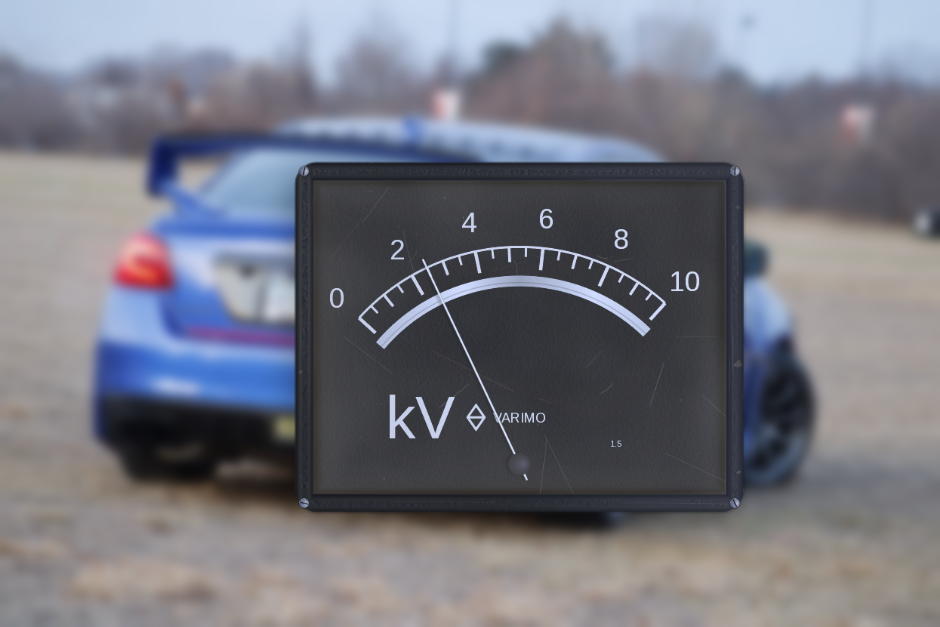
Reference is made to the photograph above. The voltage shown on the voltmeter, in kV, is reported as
2.5 kV
